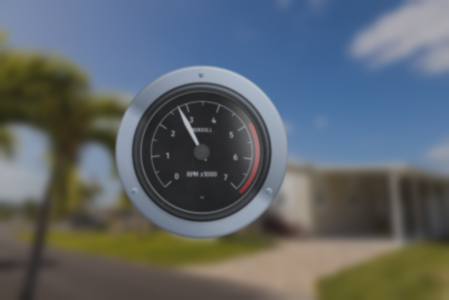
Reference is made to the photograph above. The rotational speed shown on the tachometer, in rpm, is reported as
2750 rpm
